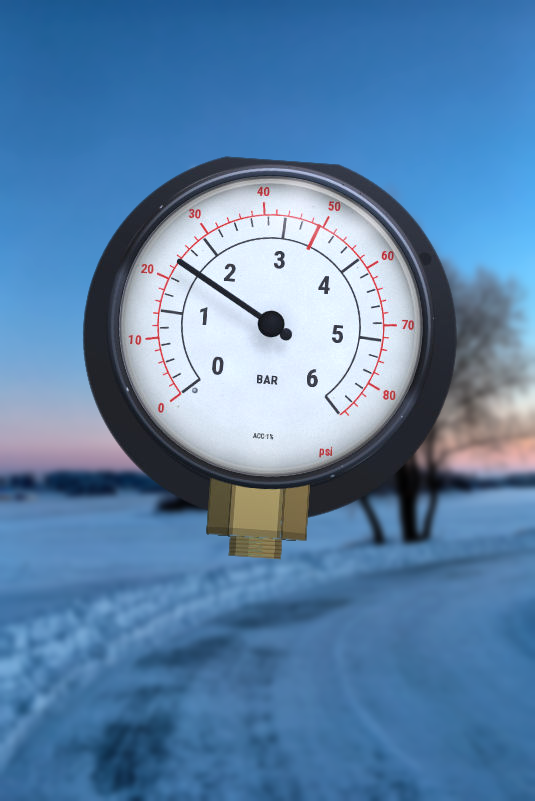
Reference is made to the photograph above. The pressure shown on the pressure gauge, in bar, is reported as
1.6 bar
